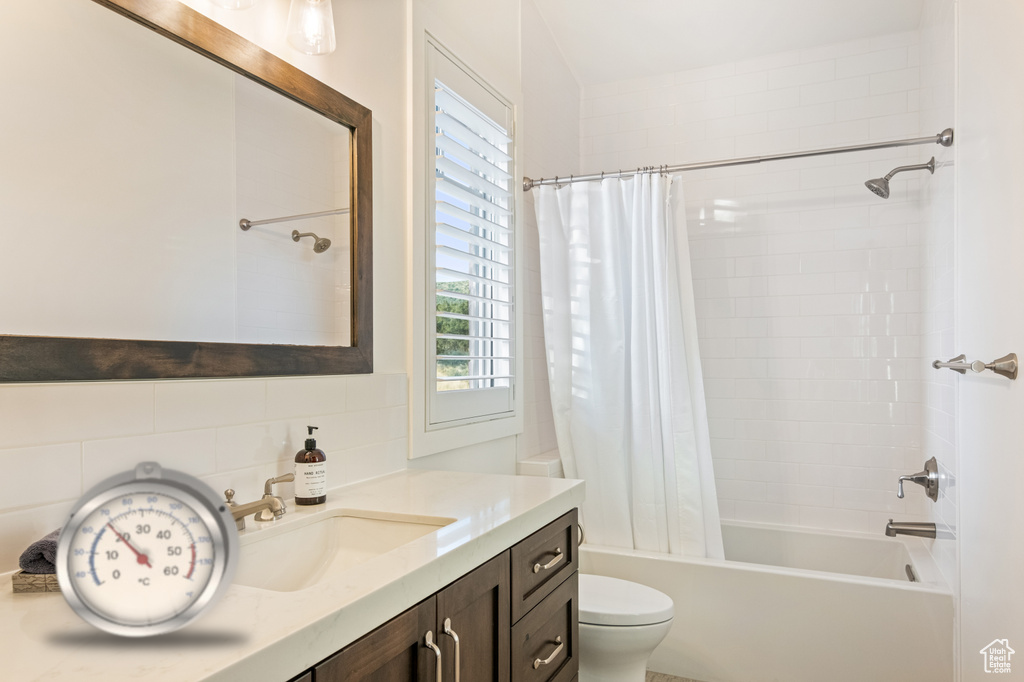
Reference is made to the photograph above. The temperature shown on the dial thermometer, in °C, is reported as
20 °C
